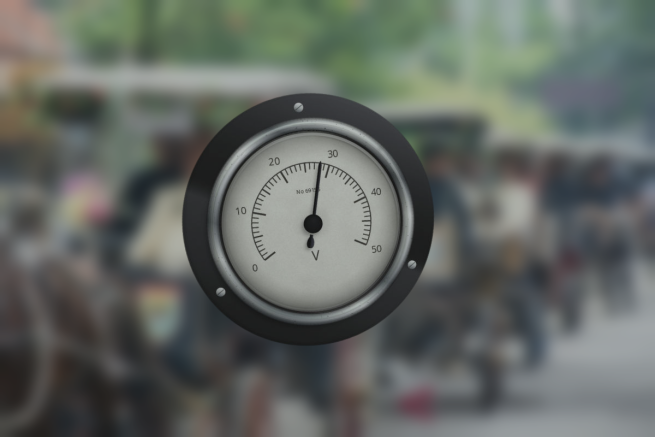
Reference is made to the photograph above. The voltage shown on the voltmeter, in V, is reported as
28 V
